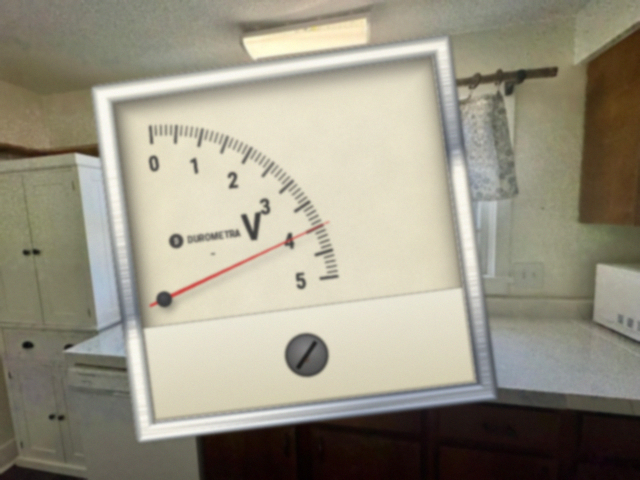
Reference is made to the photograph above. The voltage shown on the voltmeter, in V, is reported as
4 V
